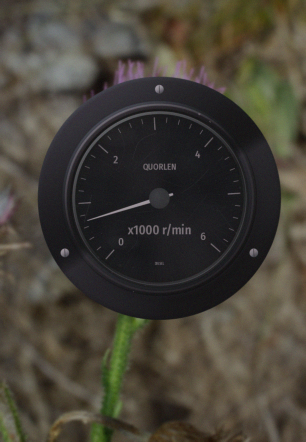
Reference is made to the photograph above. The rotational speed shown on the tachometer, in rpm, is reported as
700 rpm
